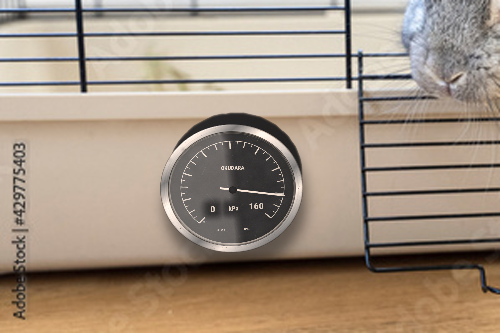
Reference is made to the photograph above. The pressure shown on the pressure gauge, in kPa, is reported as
140 kPa
